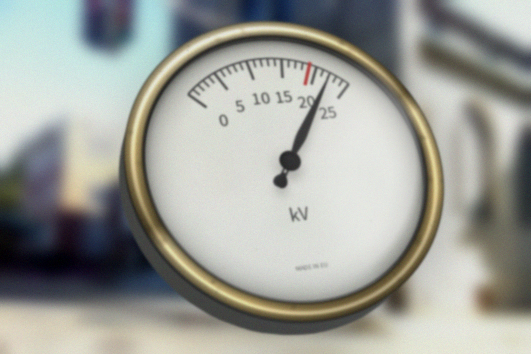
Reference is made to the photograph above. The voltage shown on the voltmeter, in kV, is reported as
22 kV
